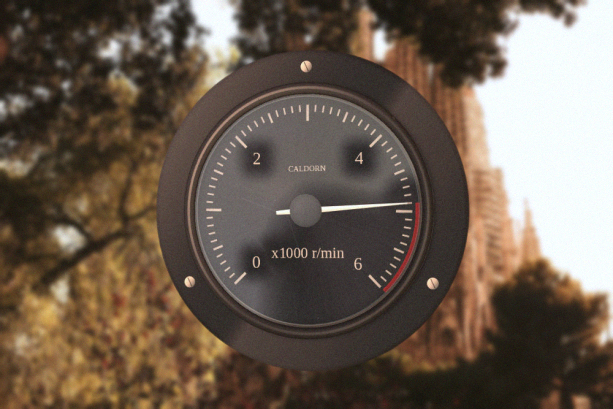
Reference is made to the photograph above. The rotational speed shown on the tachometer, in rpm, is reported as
4900 rpm
